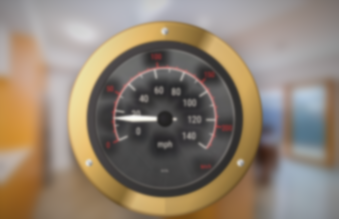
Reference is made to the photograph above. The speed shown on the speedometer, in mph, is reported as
15 mph
